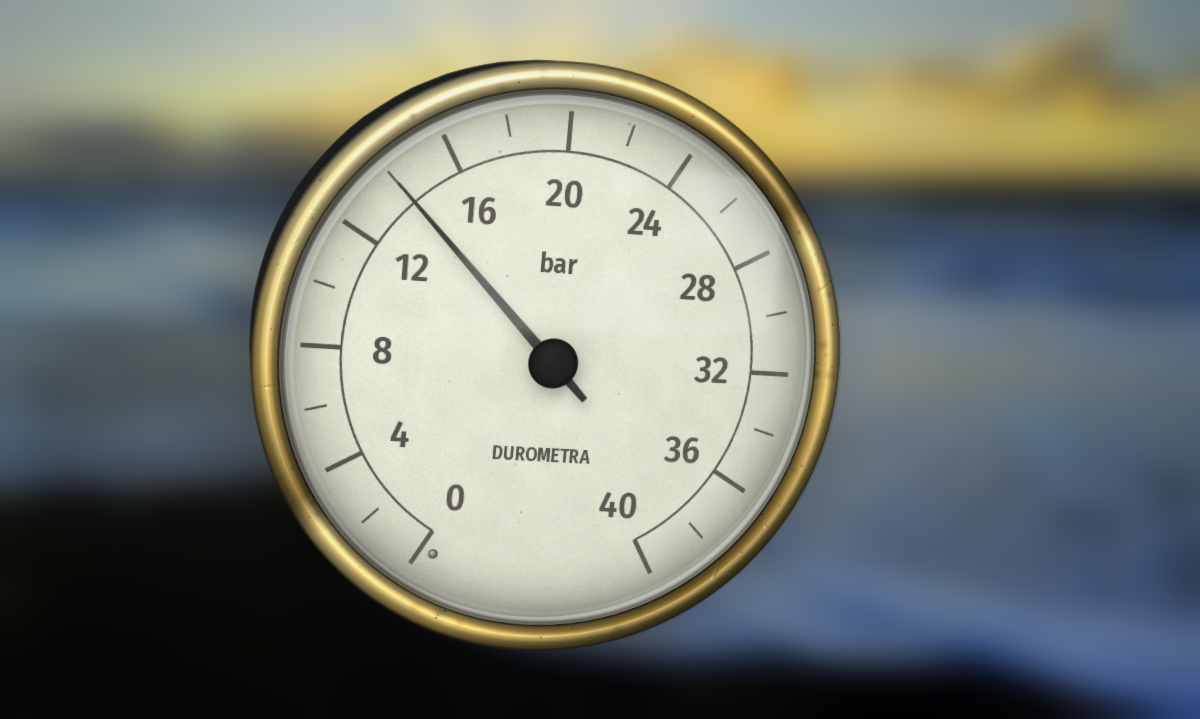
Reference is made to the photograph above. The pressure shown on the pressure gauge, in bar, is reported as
14 bar
